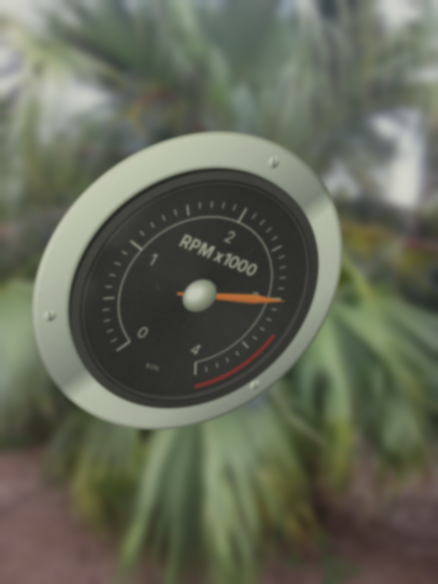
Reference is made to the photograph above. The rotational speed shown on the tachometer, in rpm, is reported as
3000 rpm
